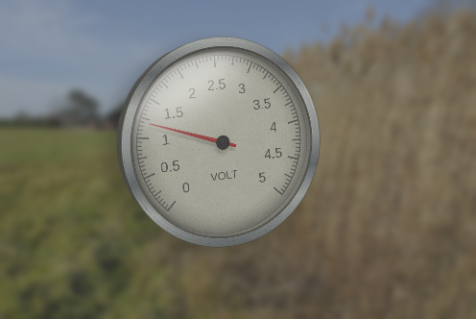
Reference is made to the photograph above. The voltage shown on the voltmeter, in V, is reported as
1.2 V
